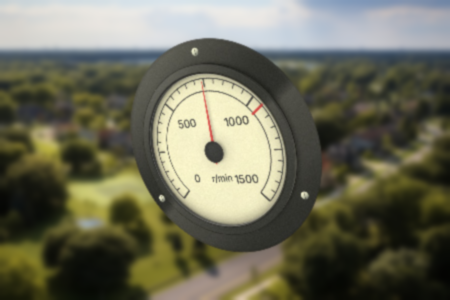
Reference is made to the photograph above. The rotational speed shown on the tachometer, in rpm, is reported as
750 rpm
